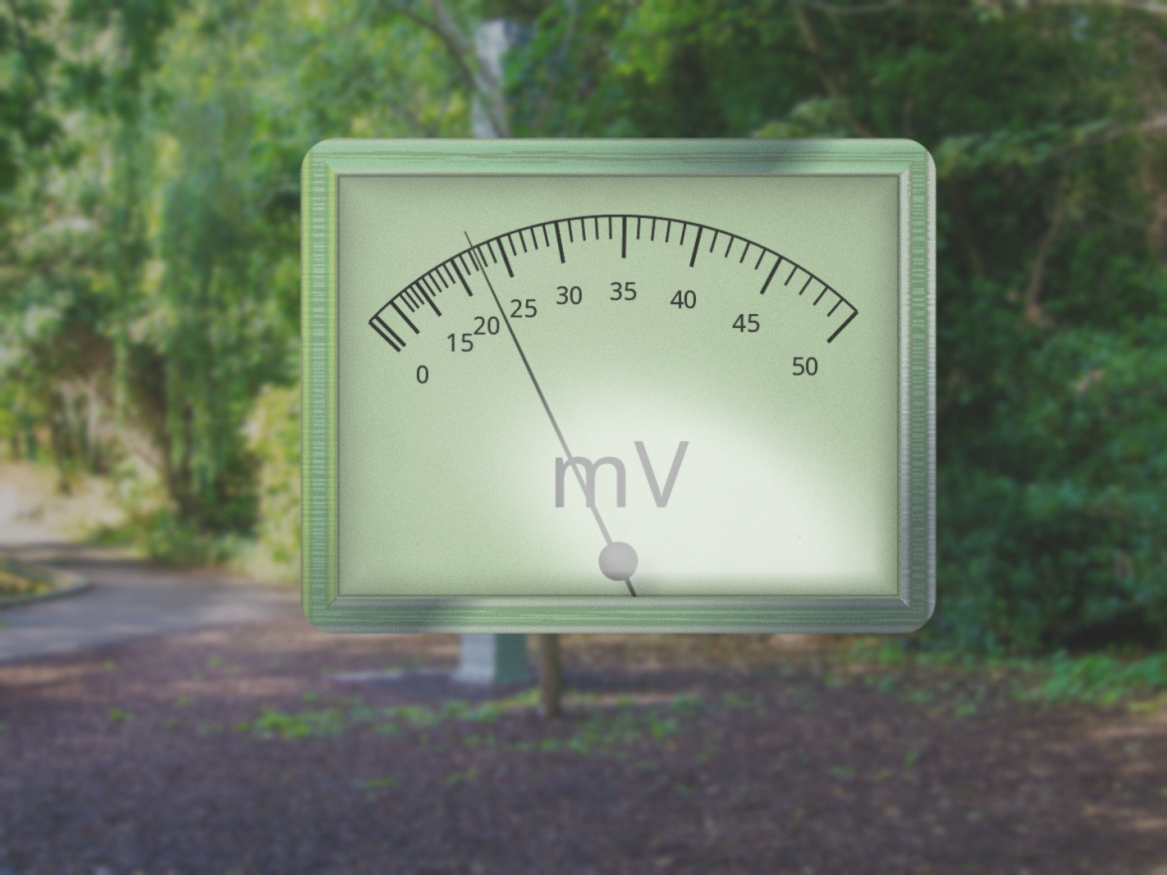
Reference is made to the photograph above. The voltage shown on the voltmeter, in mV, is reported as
22.5 mV
